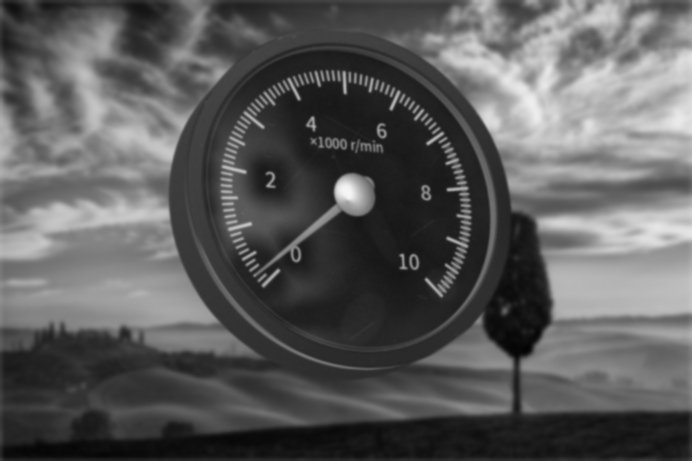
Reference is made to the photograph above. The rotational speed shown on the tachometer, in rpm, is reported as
200 rpm
